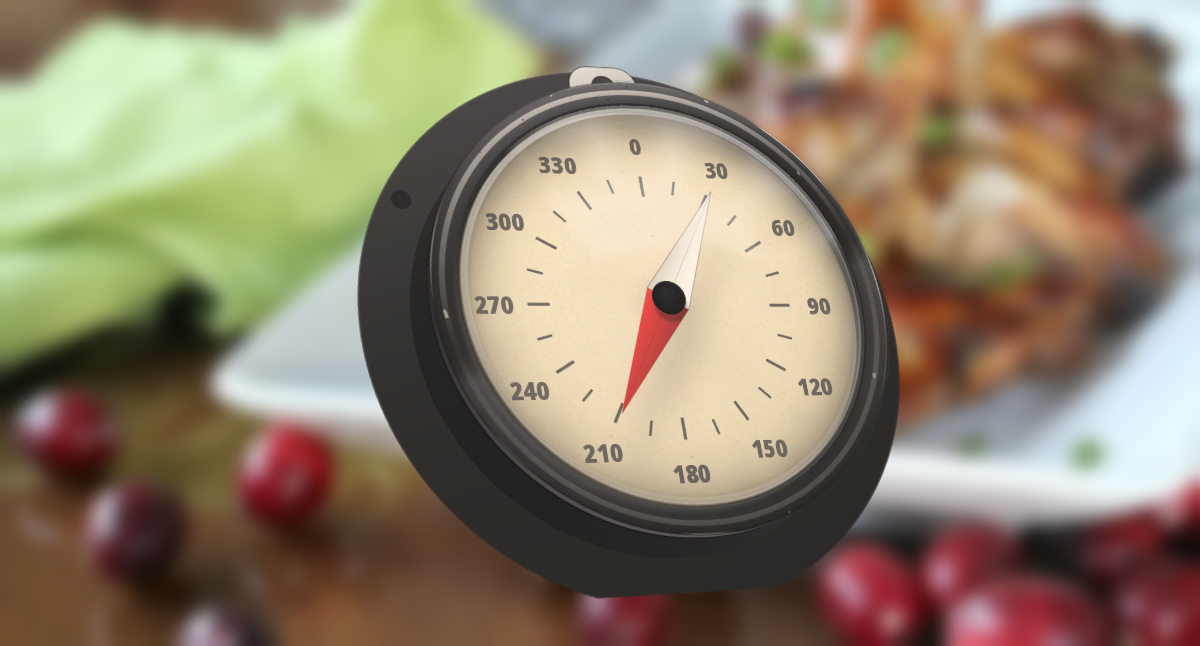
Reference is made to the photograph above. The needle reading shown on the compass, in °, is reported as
210 °
